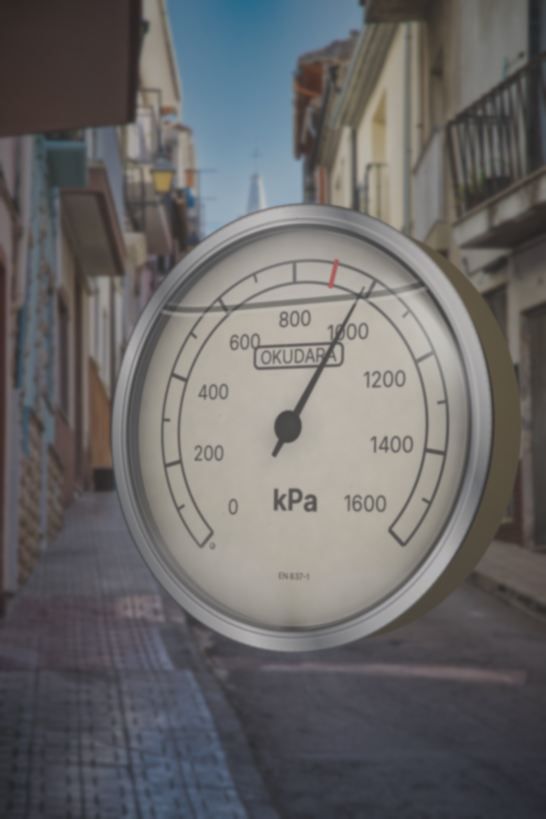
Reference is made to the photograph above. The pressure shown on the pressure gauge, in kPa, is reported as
1000 kPa
